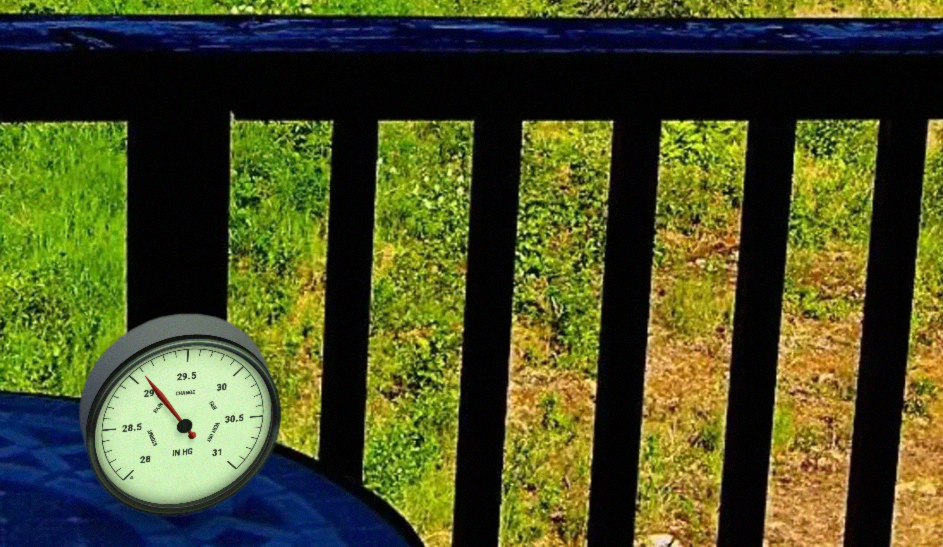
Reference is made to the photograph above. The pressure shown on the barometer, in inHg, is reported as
29.1 inHg
